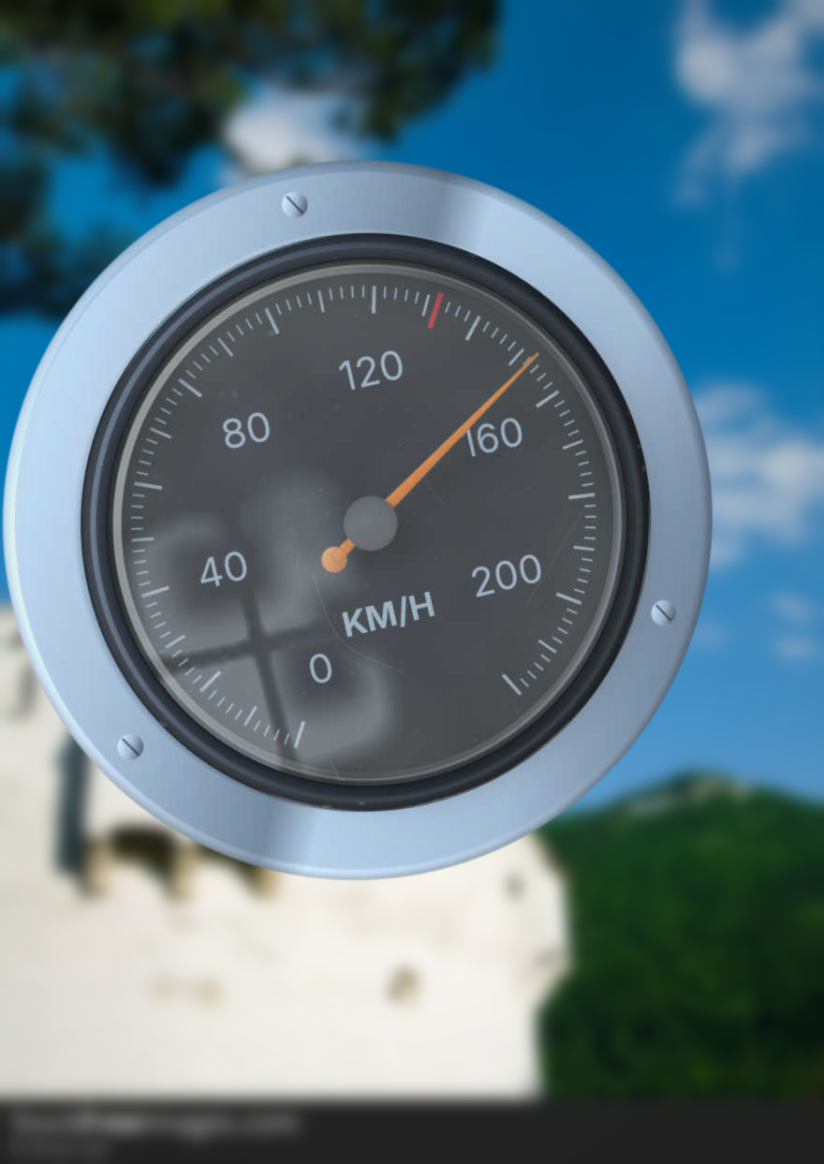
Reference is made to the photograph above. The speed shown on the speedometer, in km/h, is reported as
152 km/h
